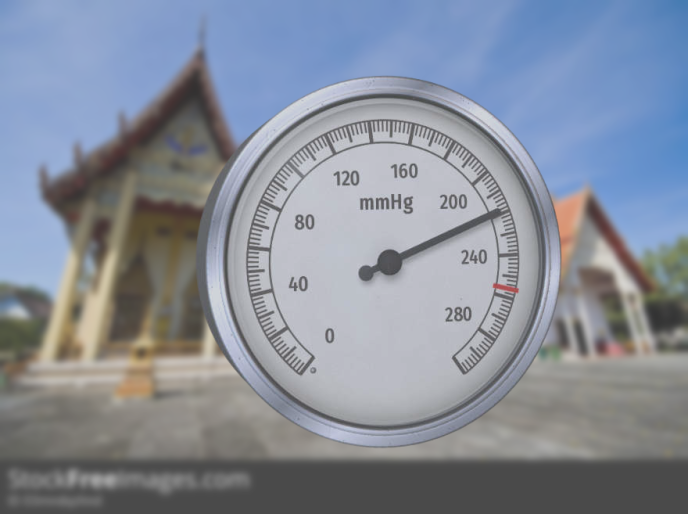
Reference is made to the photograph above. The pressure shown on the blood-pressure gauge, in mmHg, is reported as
218 mmHg
